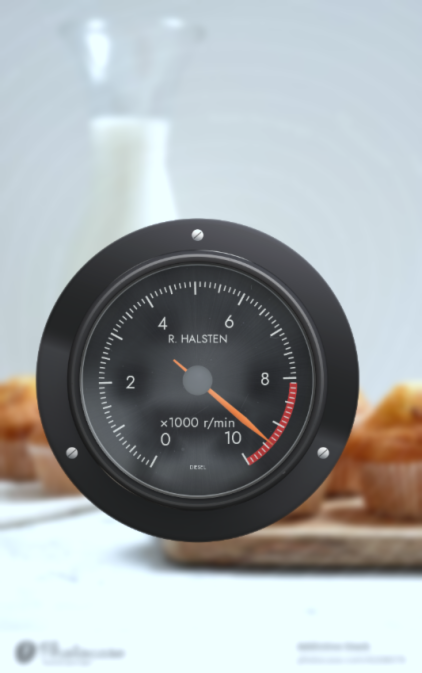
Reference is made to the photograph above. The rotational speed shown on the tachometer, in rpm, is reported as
9400 rpm
